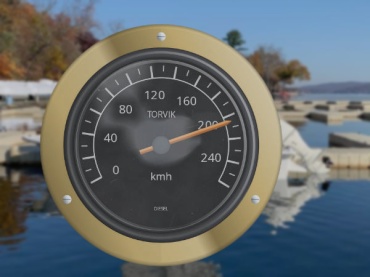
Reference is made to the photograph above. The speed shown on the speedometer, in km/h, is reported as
205 km/h
